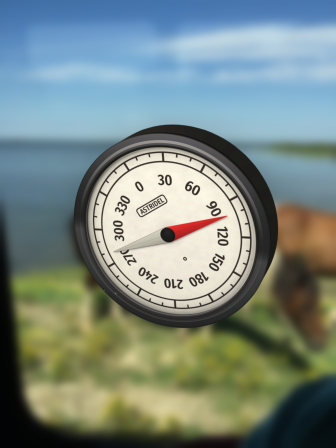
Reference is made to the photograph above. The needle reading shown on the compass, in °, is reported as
100 °
